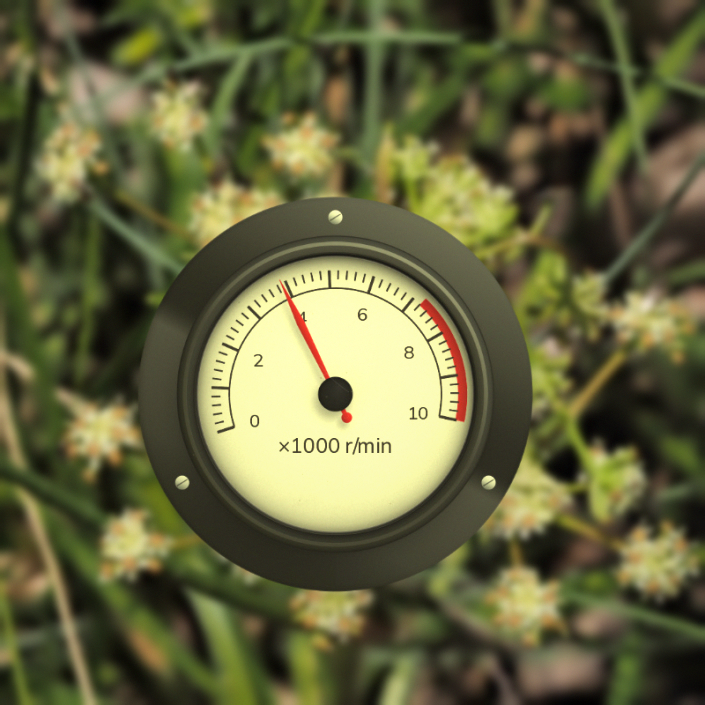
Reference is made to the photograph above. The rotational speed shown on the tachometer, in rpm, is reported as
3900 rpm
